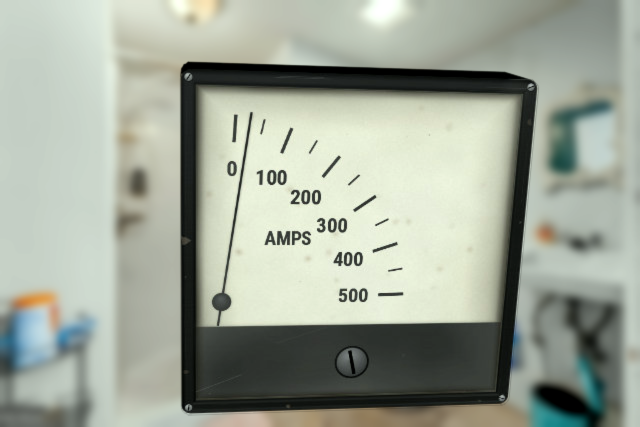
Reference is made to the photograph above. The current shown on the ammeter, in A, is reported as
25 A
